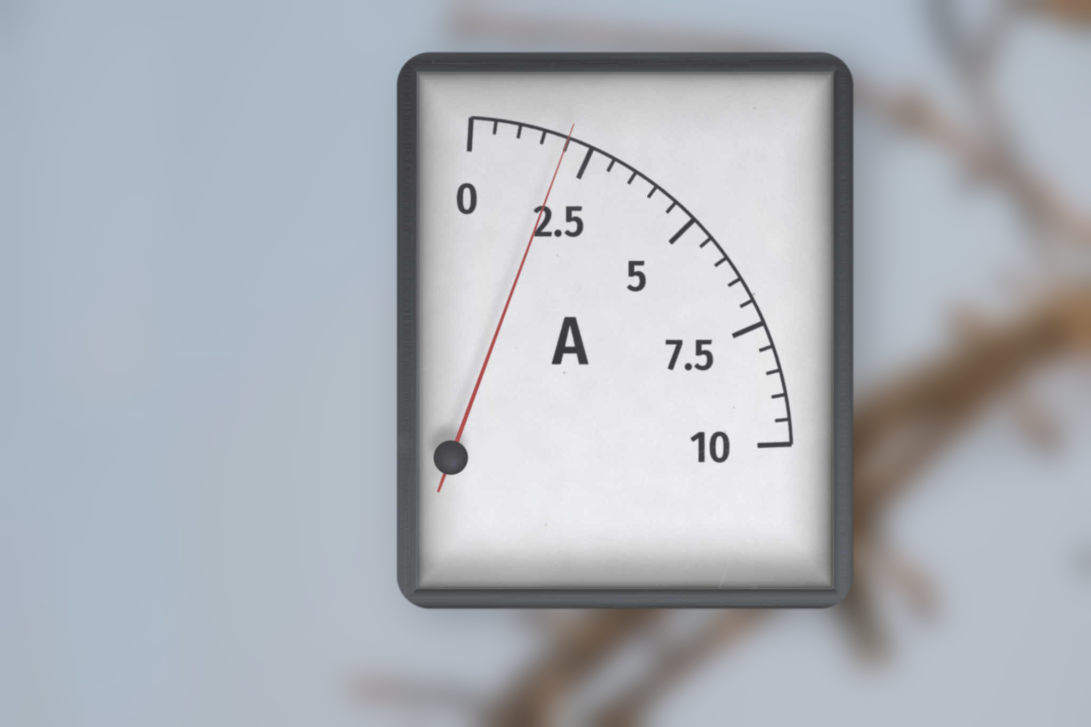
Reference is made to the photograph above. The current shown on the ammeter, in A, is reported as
2 A
